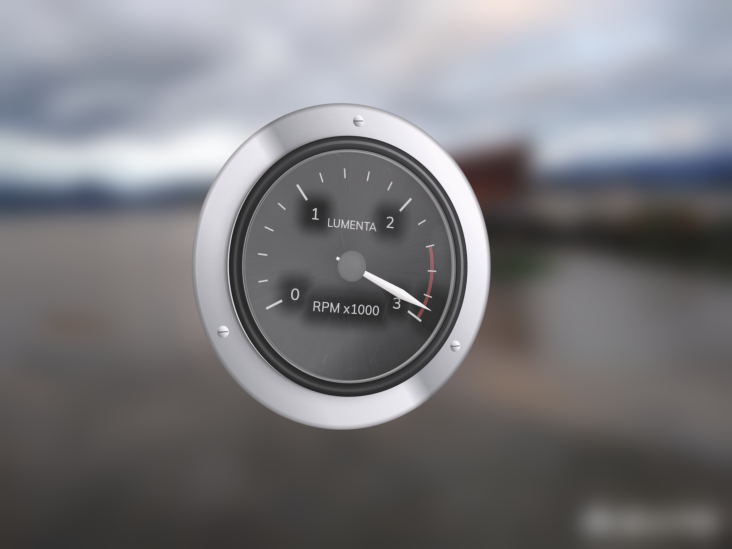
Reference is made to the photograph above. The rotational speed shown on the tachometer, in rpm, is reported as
2900 rpm
